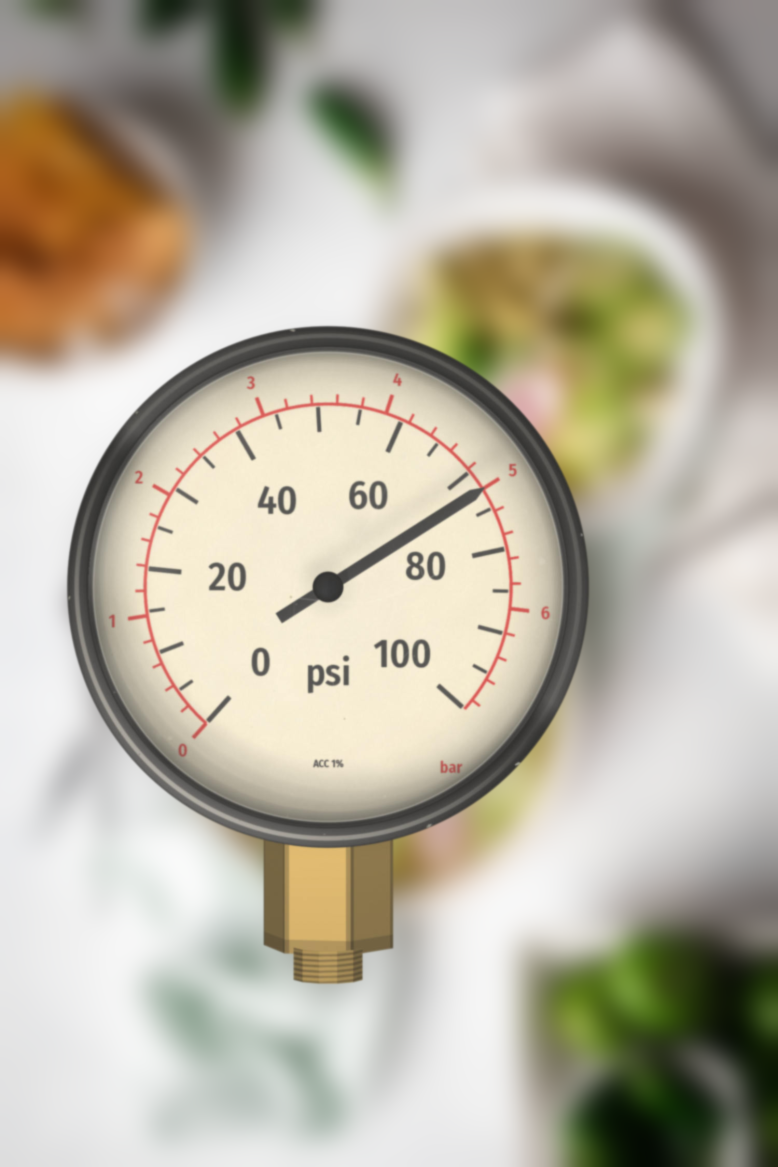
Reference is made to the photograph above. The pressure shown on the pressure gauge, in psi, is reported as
72.5 psi
